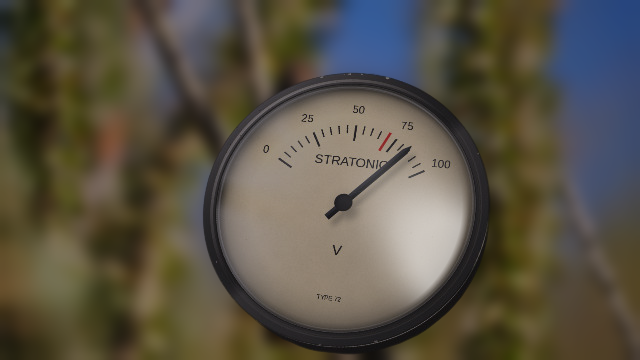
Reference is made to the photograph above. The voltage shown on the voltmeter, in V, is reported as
85 V
